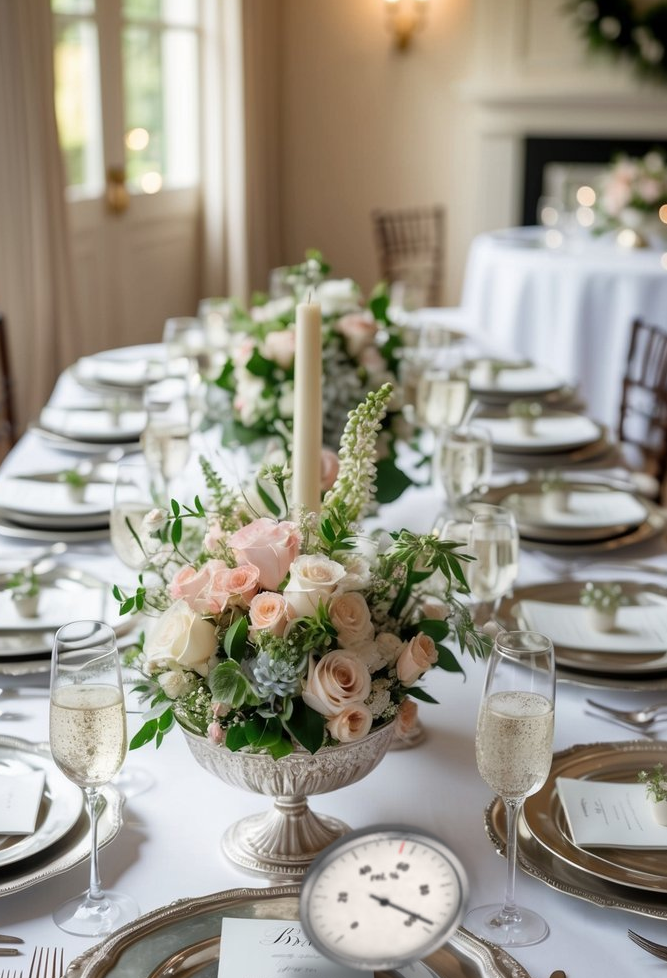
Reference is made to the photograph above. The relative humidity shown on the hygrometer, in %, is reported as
96 %
